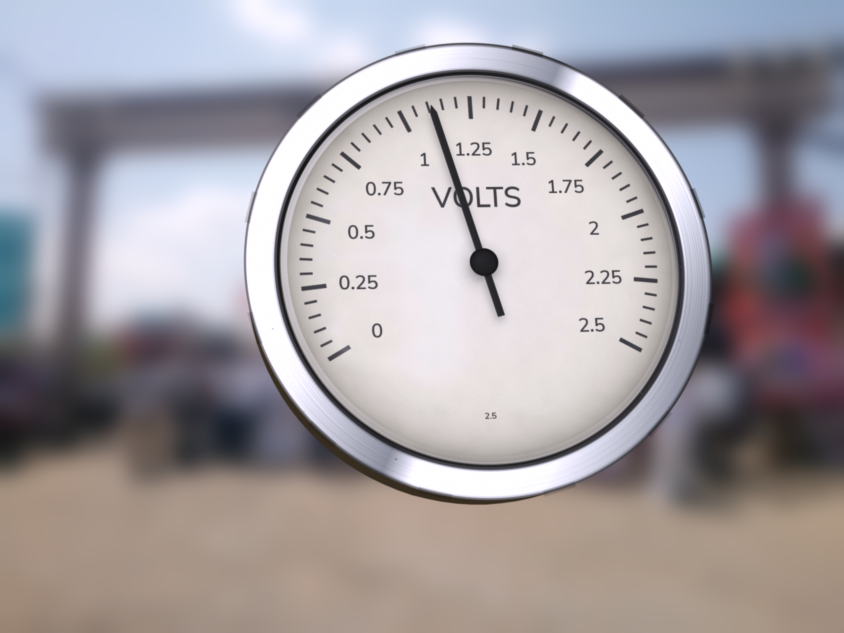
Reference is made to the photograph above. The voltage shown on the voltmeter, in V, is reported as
1.1 V
